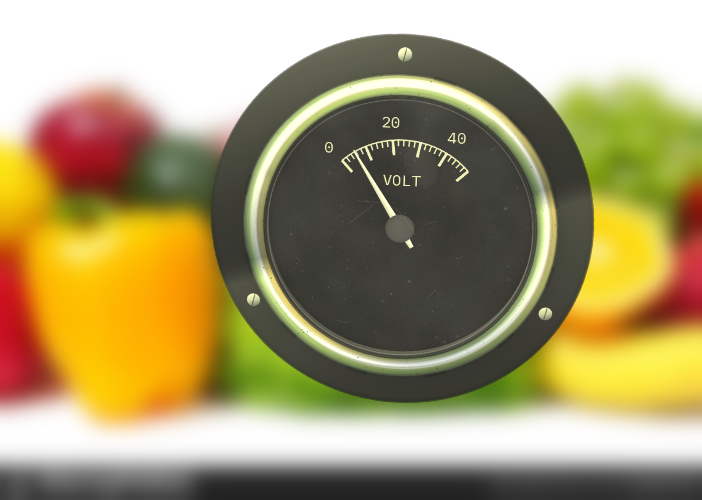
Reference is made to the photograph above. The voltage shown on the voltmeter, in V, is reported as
6 V
